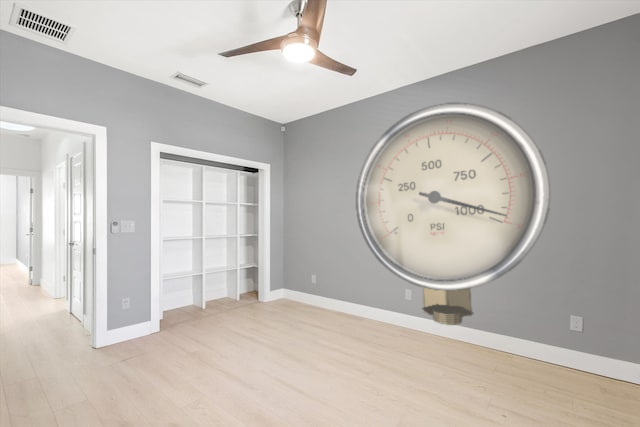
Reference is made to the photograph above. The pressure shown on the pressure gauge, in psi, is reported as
975 psi
